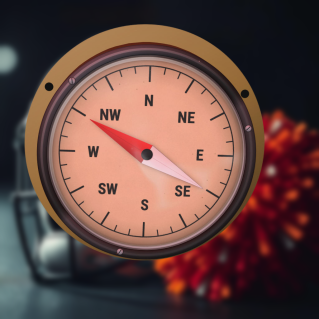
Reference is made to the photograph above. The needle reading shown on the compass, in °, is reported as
300 °
